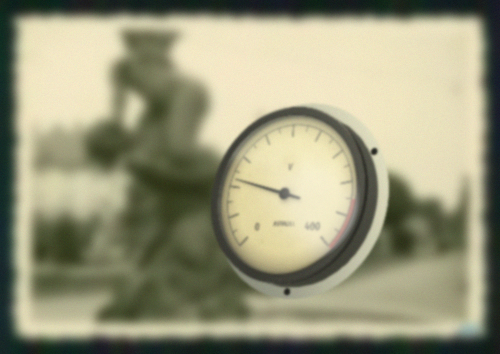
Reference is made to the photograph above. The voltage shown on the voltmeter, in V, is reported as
90 V
